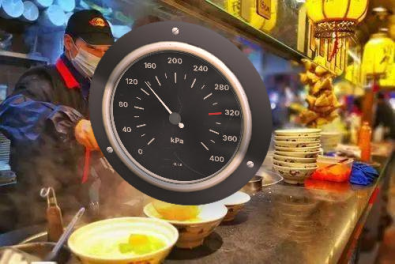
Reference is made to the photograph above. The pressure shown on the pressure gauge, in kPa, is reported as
140 kPa
